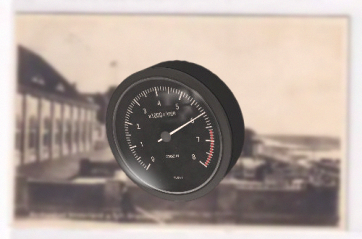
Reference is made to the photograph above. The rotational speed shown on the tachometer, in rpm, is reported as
6000 rpm
